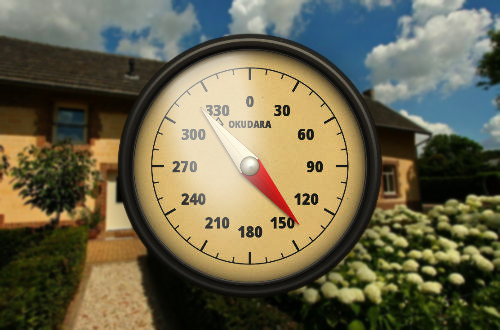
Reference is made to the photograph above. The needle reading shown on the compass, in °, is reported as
140 °
